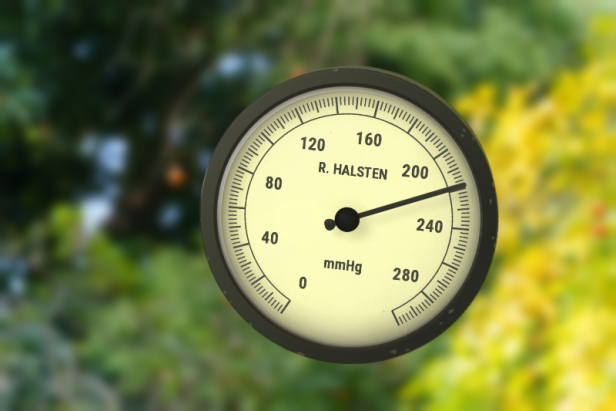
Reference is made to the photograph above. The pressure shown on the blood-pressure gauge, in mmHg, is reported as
218 mmHg
